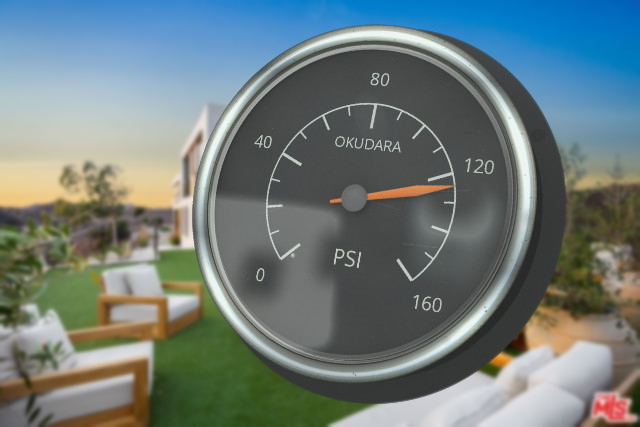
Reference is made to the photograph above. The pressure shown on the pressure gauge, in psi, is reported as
125 psi
